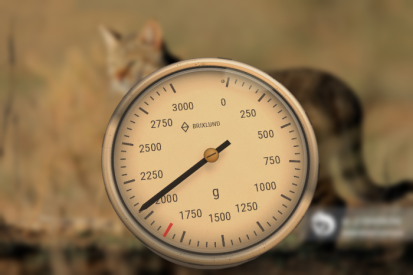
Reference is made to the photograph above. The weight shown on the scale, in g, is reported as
2050 g
